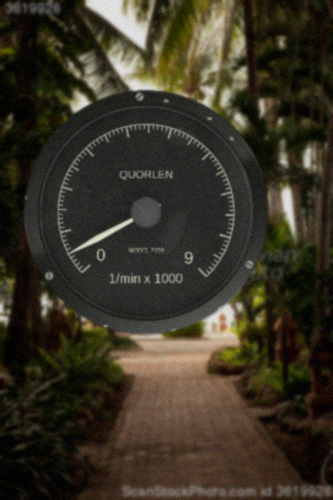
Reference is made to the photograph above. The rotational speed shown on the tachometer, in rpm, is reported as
500 rpm
